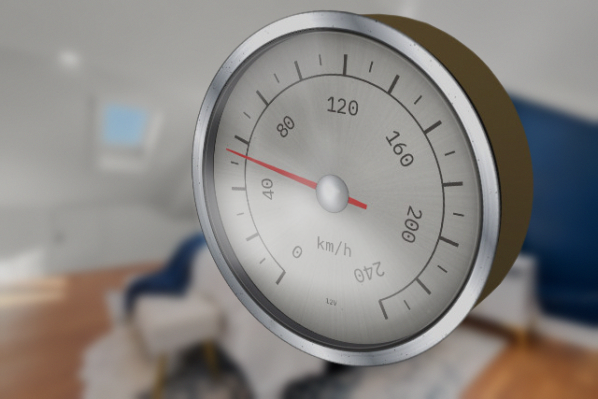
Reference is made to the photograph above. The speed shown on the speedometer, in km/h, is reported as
55 km/h
